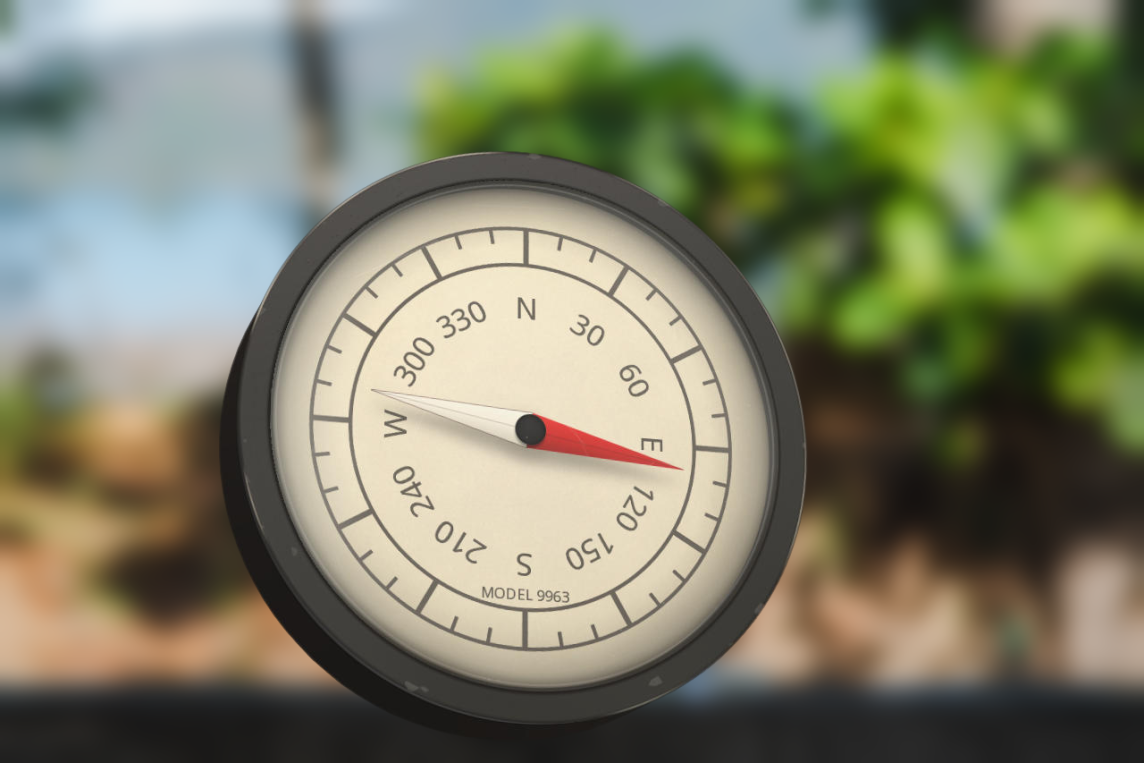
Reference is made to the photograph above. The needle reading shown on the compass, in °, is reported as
100 °
